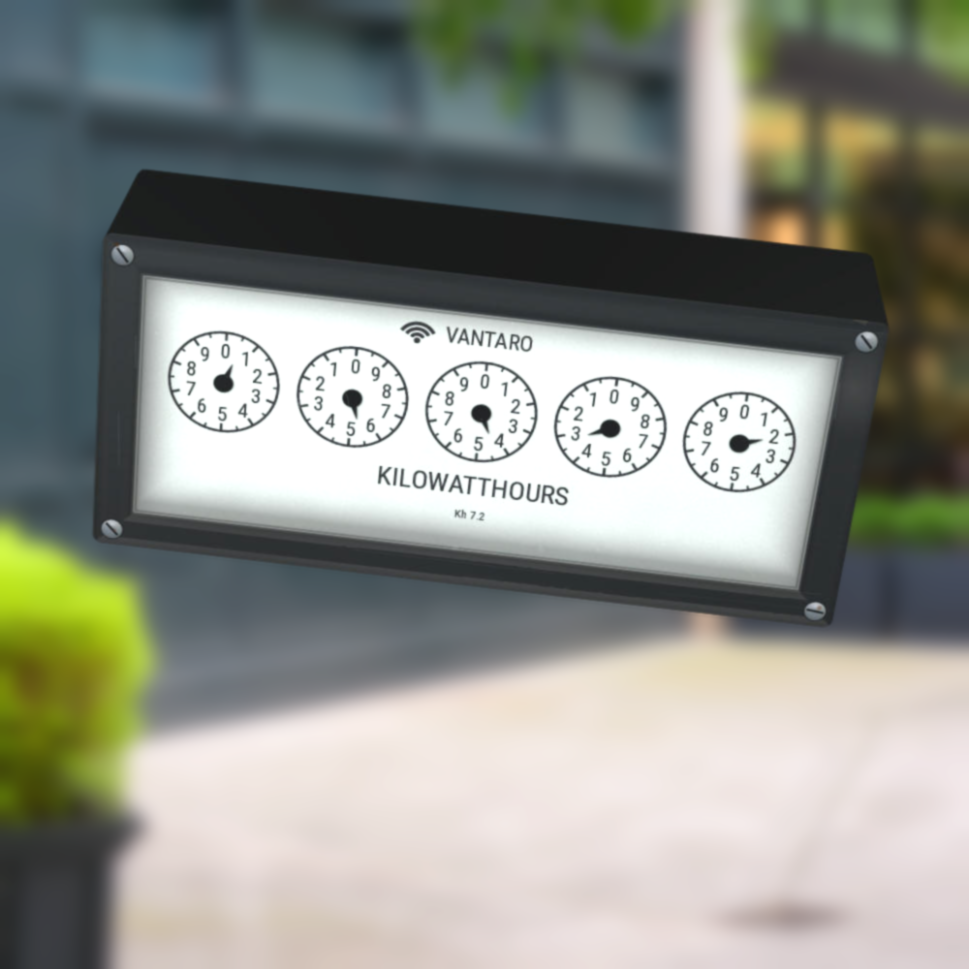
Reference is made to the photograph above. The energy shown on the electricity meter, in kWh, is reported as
5432 kWh
